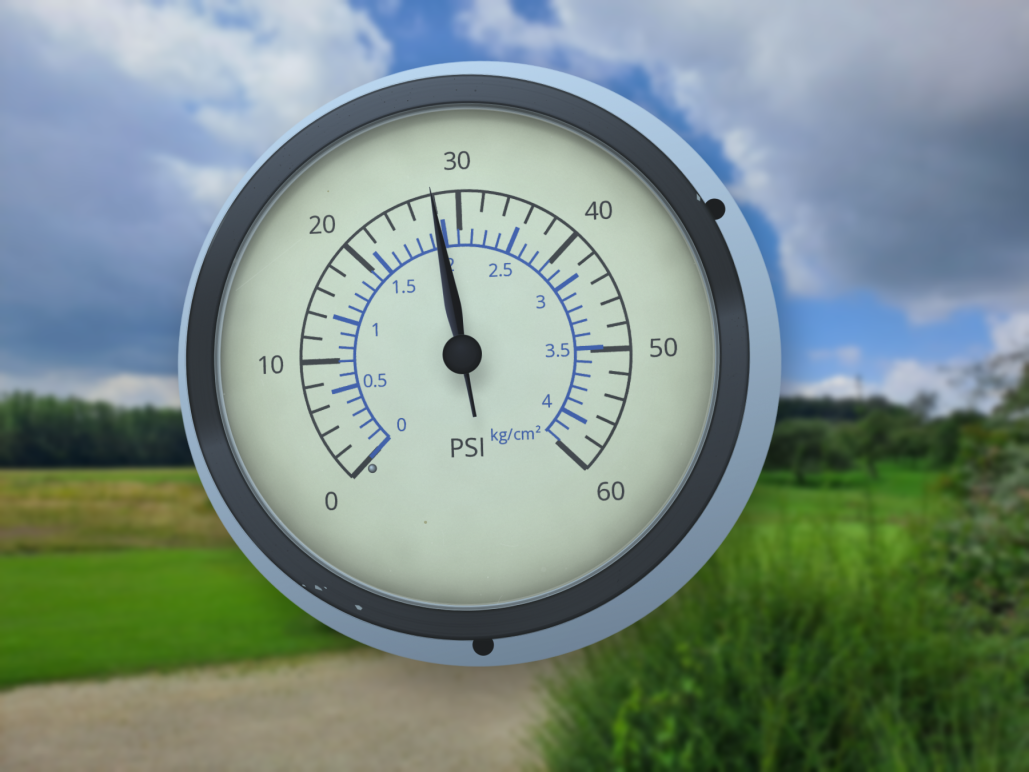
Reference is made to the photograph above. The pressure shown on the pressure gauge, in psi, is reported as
28 psi
